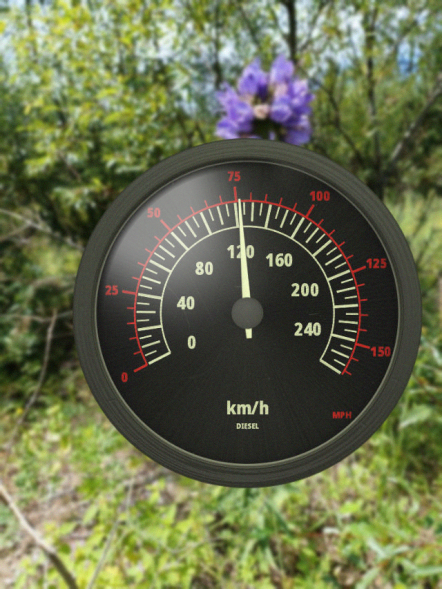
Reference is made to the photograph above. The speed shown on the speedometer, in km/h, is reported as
122.5 km/h
